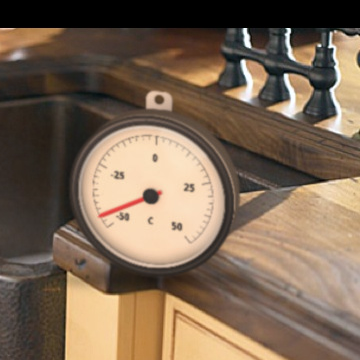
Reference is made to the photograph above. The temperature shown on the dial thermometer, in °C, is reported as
-45 °C
